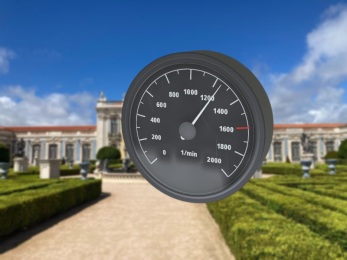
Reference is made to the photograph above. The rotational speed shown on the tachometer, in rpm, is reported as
1250 rpm
